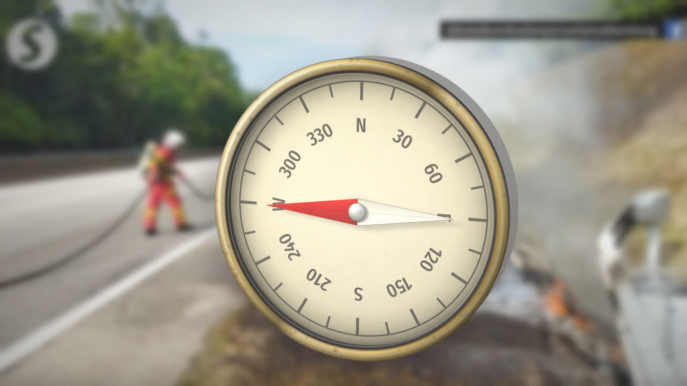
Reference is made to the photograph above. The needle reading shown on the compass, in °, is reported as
270 °
